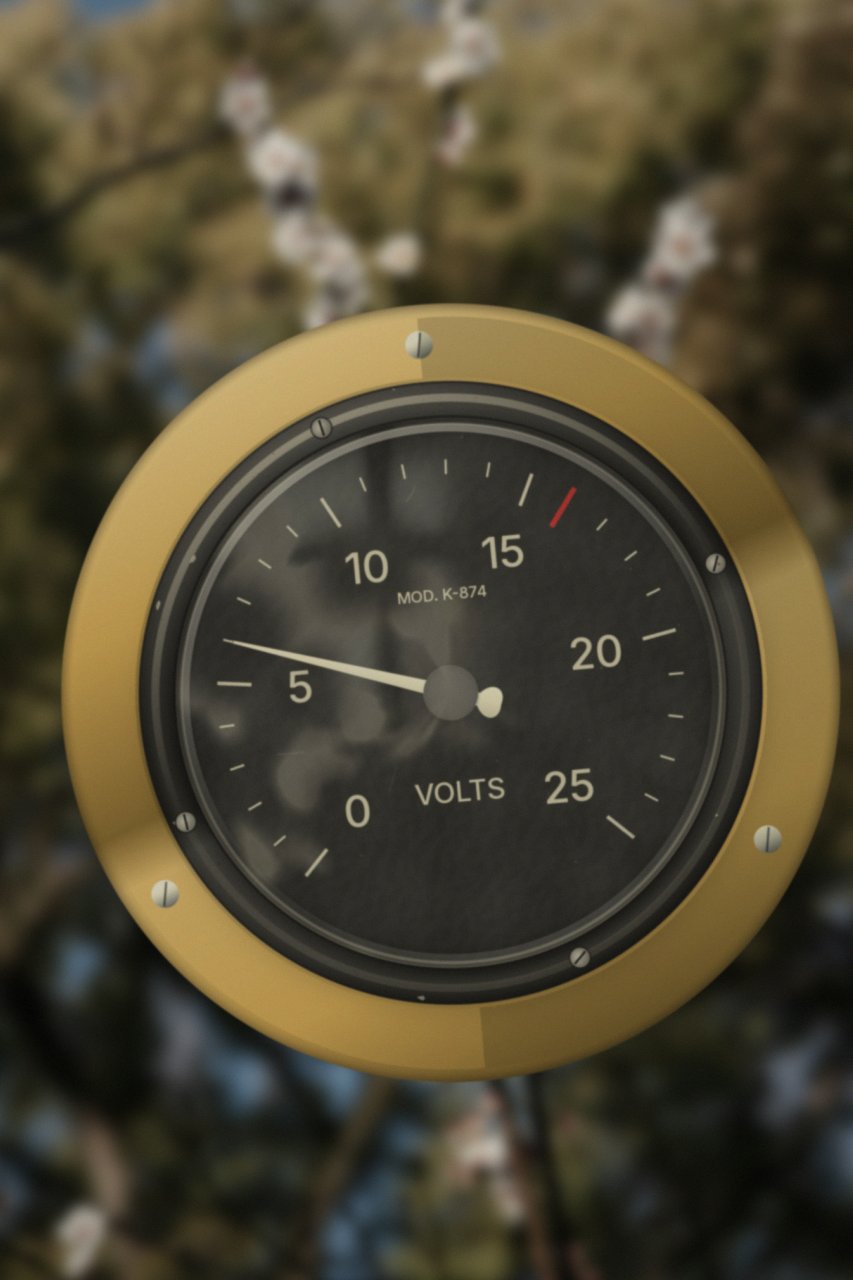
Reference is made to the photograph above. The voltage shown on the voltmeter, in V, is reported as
6 V
